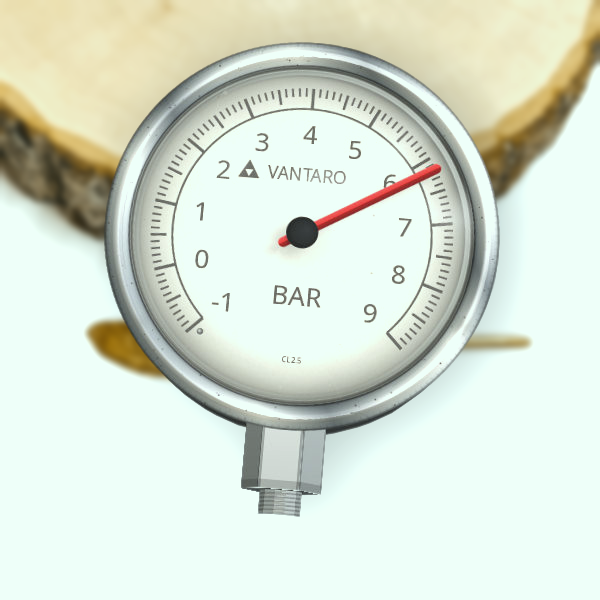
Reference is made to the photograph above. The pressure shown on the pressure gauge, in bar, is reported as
6.2 bar
